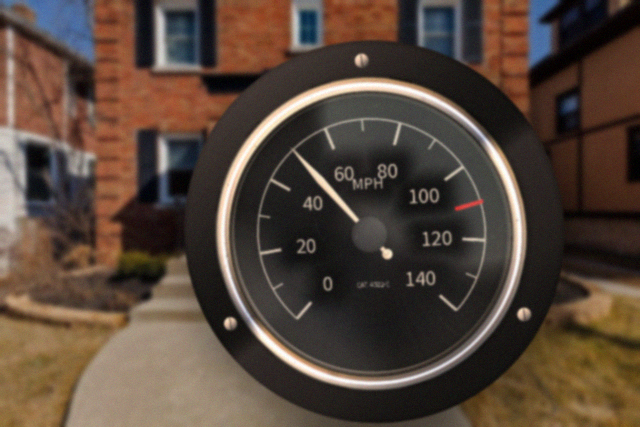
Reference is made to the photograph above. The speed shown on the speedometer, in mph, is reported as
50 mph
